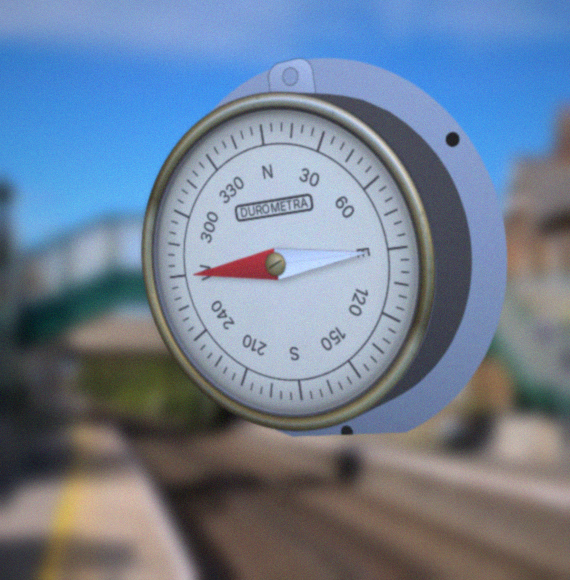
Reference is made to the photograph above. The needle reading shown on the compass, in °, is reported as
270 °
